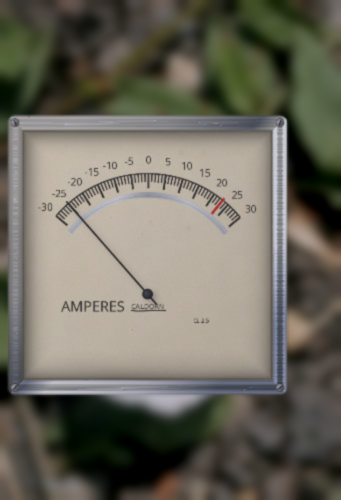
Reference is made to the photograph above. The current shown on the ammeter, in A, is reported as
-25 A
